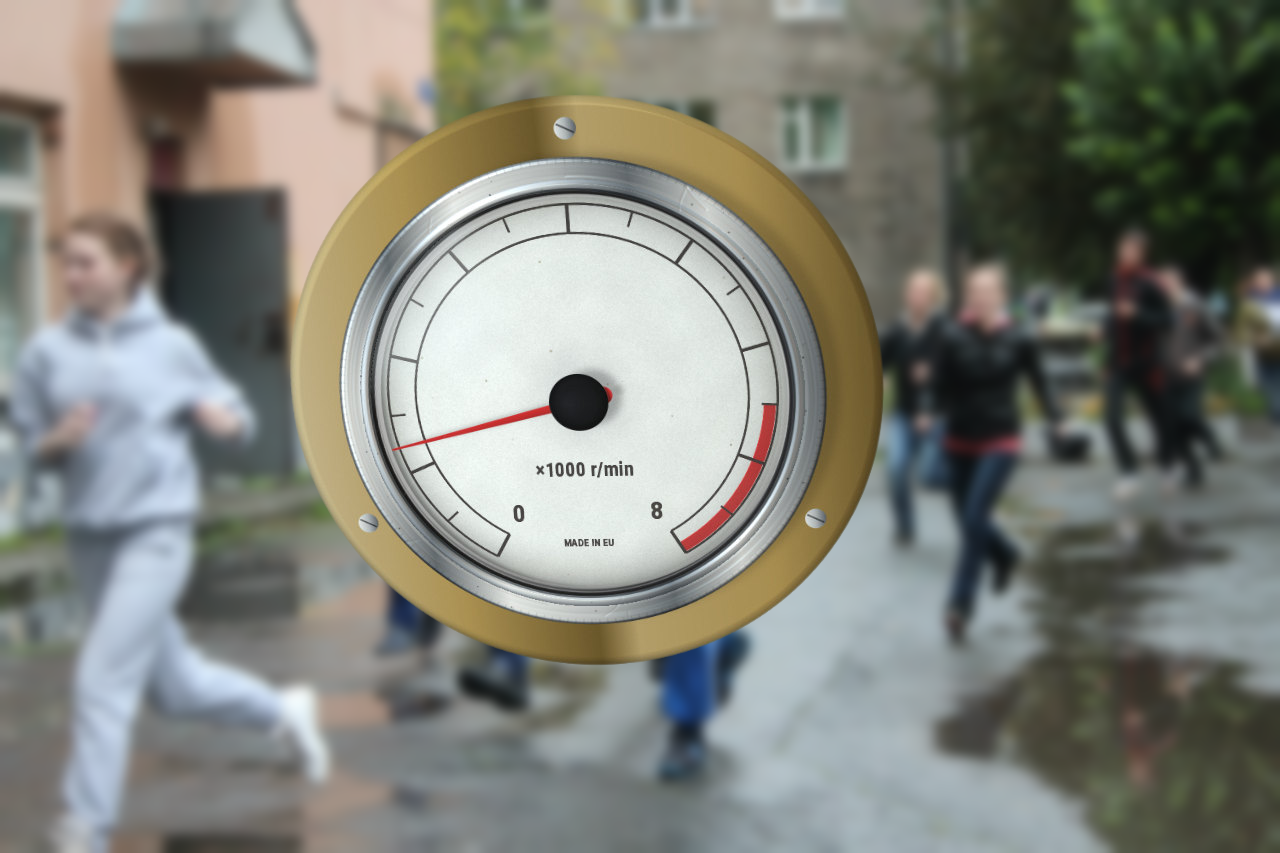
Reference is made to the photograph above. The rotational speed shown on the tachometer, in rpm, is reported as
1250 rpm
